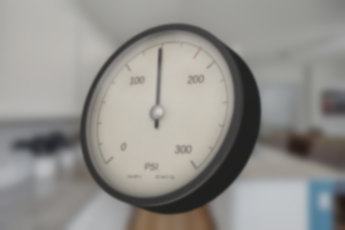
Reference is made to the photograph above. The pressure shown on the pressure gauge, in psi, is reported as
140 psi
